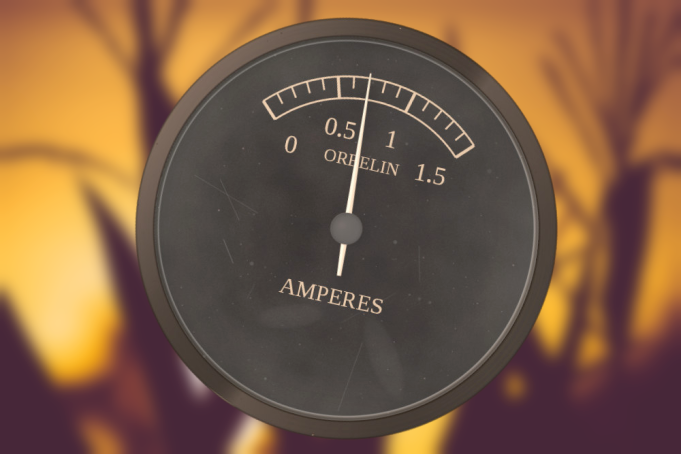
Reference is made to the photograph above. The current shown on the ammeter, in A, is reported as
0.7 A
